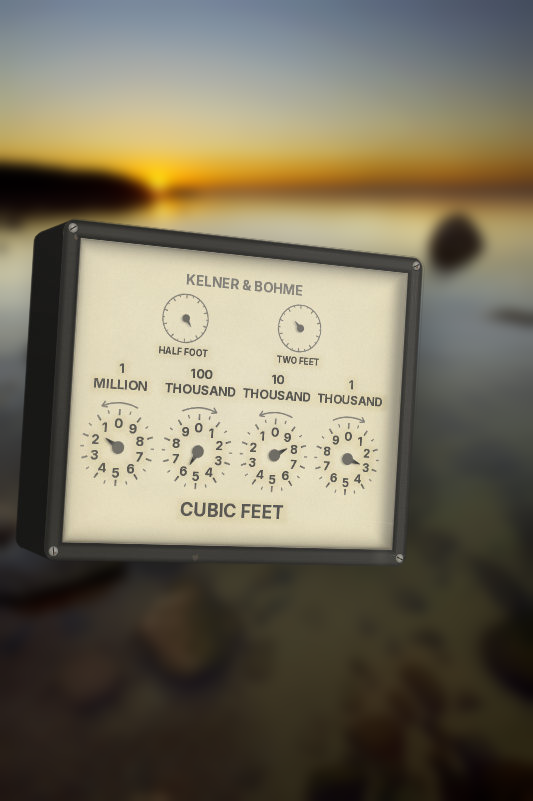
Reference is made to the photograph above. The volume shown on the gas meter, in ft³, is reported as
158300 ft³
